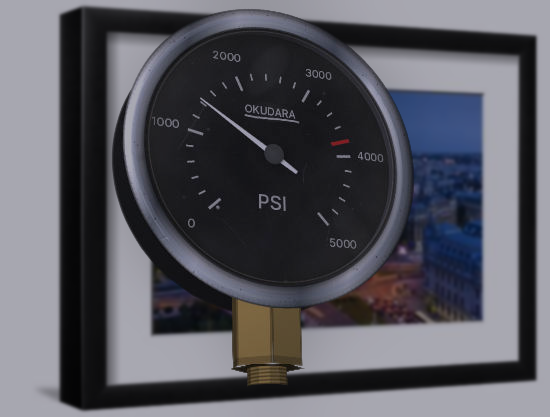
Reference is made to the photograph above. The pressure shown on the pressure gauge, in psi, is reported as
1400 psi
